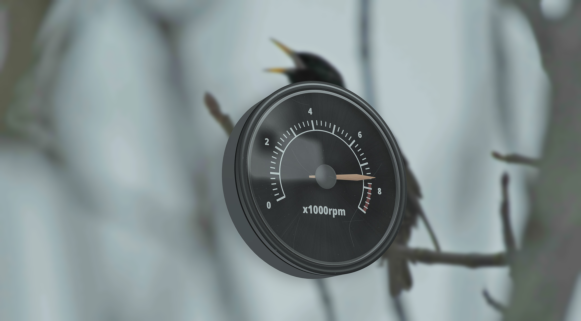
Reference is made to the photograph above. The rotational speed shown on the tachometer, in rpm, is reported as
7600 rpm
